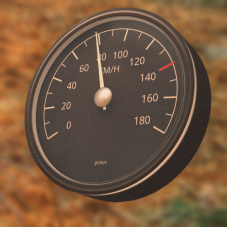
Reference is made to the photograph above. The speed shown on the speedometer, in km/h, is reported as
80 km/h
